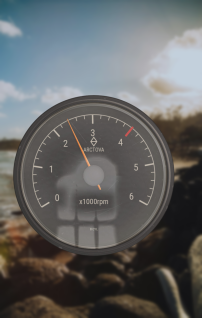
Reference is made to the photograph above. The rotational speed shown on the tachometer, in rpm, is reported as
2400 rpm
